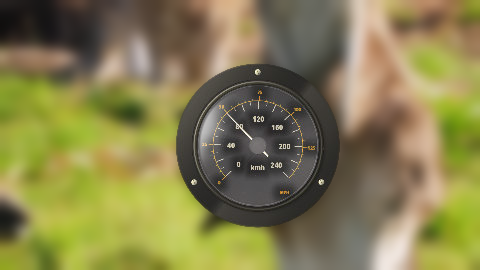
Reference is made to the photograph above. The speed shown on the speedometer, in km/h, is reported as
80 km/h
